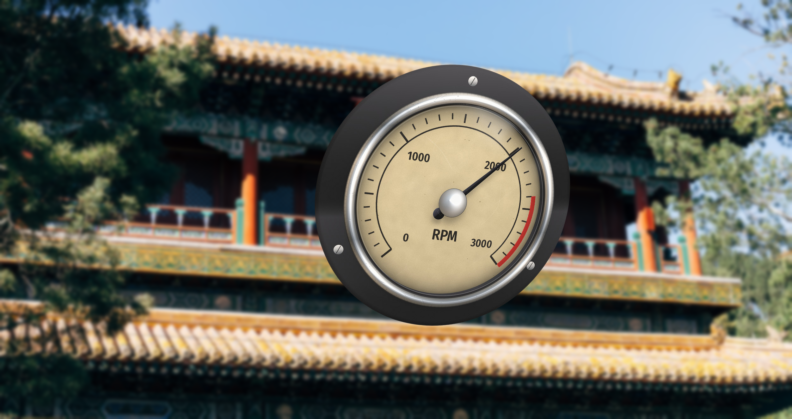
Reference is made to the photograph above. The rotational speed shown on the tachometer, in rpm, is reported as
2000 rpm
